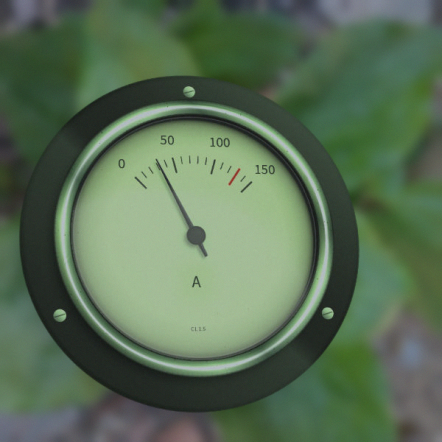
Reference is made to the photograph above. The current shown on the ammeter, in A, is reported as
30 A
